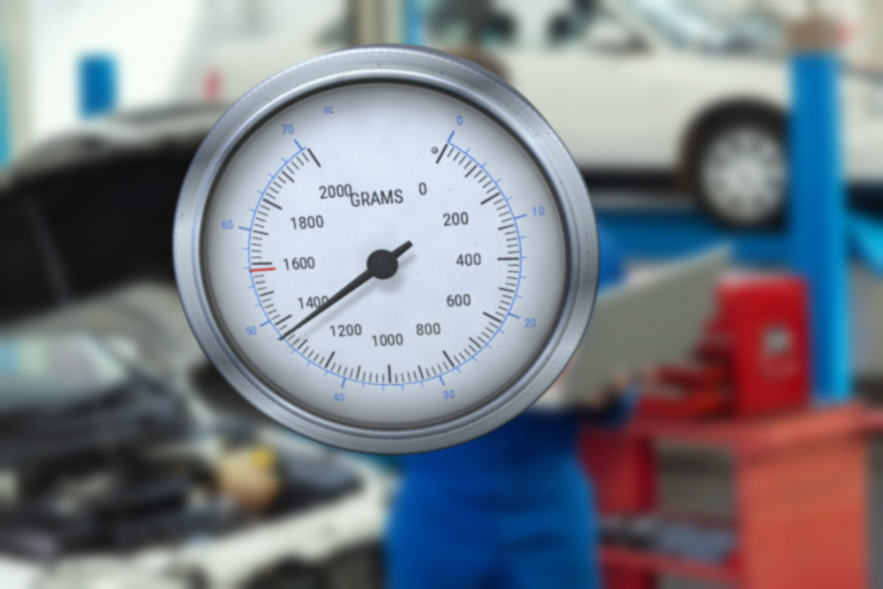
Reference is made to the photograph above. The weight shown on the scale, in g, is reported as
1360 g
